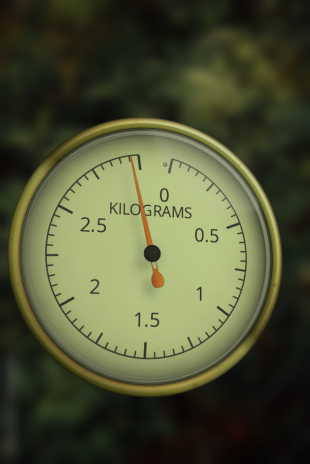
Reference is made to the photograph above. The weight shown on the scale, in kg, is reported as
2.95 kg
